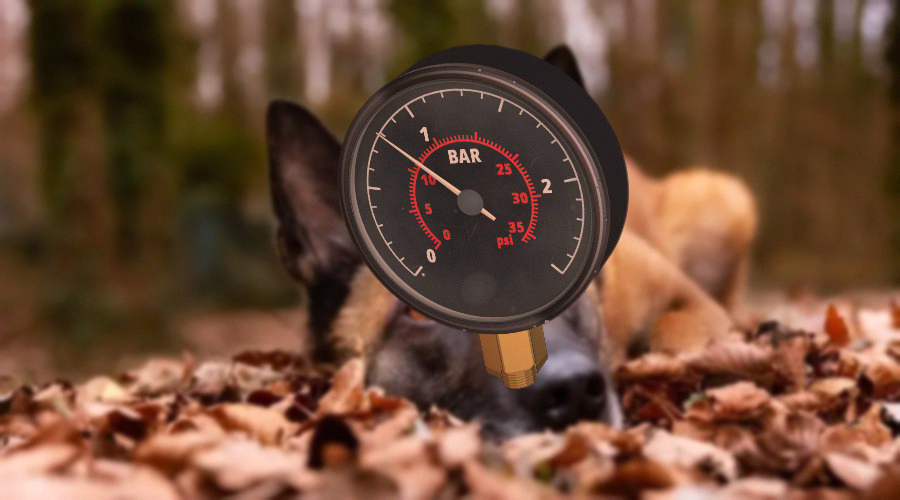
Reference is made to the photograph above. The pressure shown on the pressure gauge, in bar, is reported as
0.8 bar
